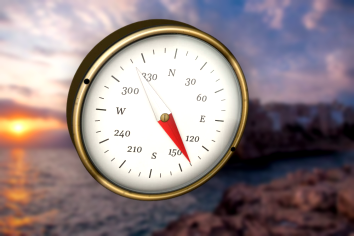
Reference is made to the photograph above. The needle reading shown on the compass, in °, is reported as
140 °
